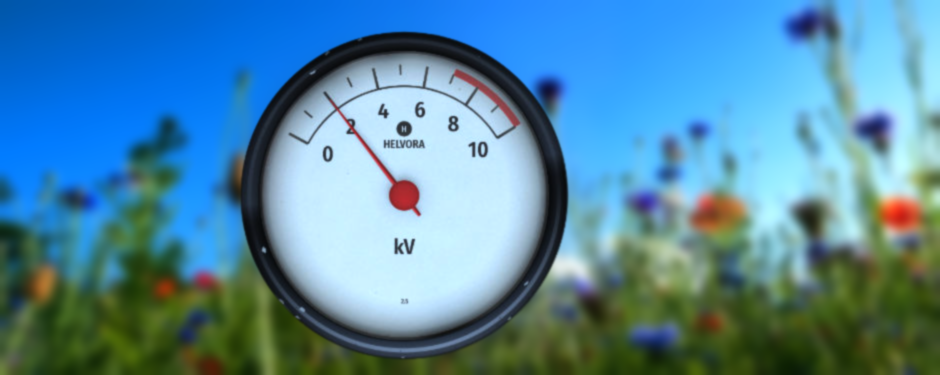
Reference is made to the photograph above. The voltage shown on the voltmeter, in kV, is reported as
2 kV
